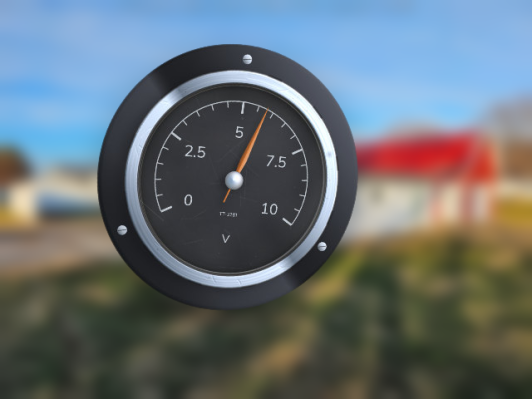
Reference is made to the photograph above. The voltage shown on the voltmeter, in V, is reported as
5.75 V
